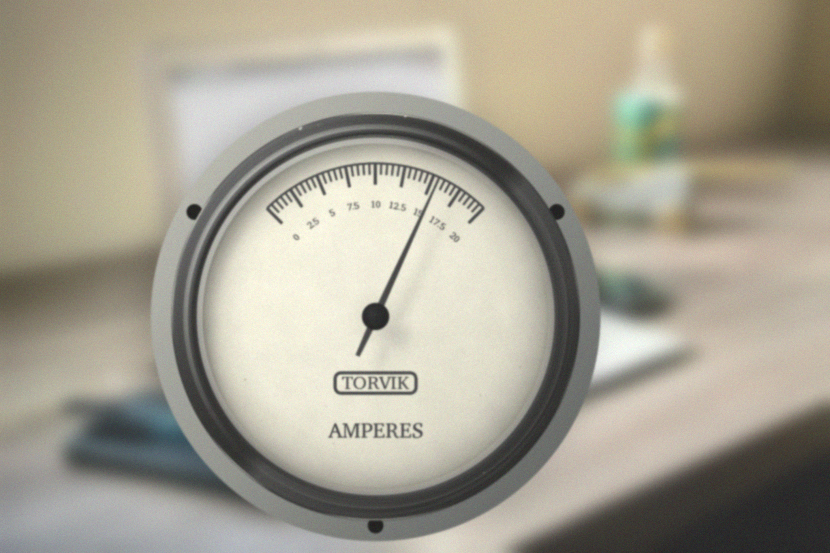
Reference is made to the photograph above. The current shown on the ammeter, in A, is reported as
15.5 A
